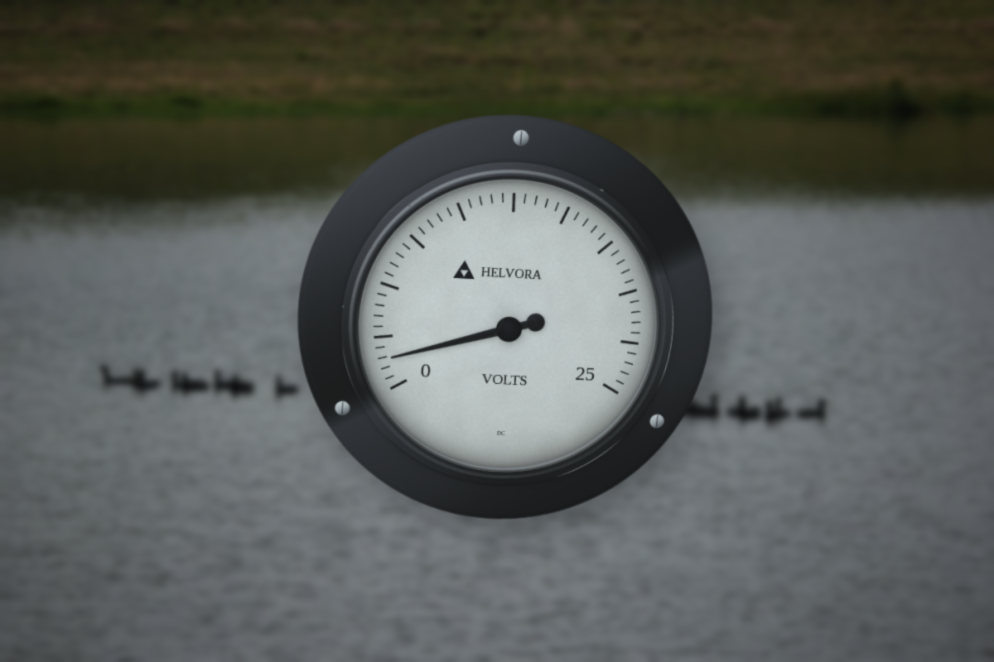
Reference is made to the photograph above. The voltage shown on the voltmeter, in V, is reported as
1.5 V
